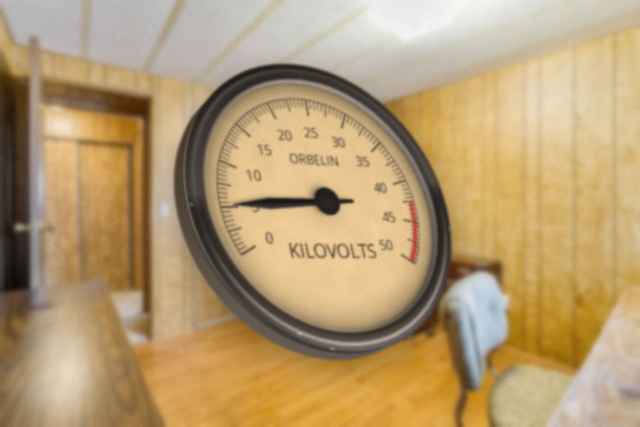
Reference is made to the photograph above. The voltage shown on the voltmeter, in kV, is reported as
5 kV
